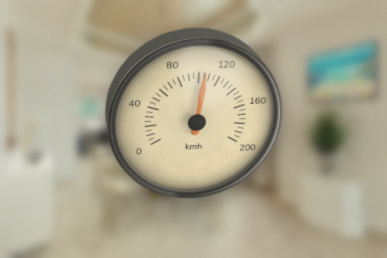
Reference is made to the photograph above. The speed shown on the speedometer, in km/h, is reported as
105 km/h
